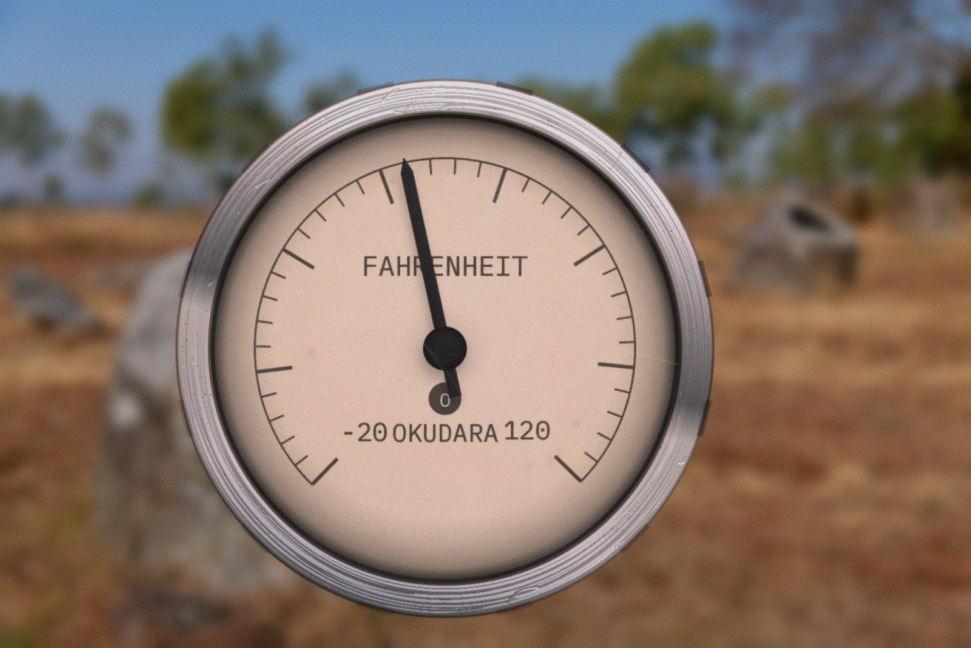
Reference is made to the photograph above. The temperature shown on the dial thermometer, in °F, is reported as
44 °F
